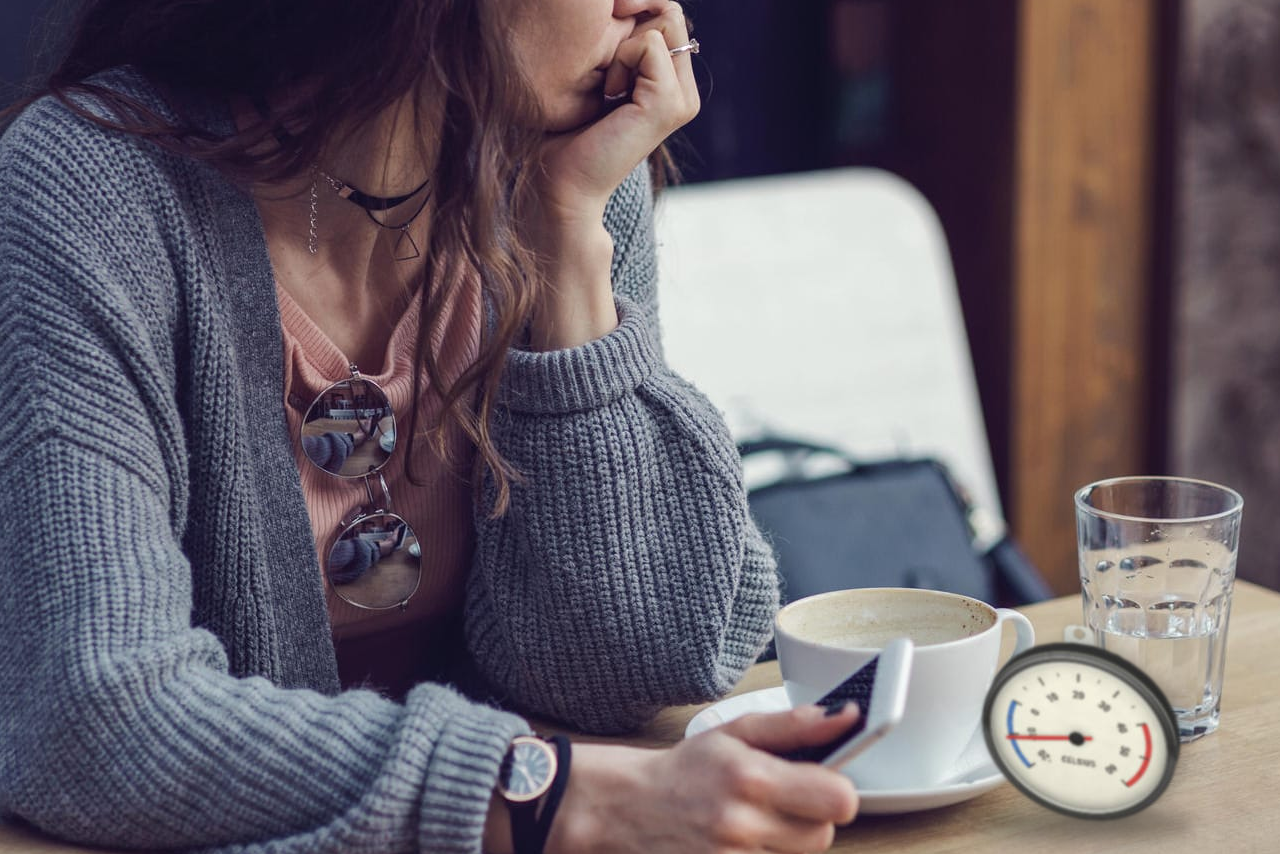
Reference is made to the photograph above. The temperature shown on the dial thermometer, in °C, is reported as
-10 °C
